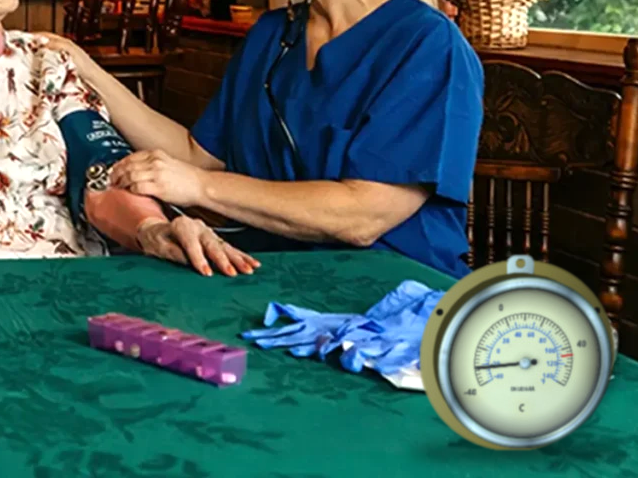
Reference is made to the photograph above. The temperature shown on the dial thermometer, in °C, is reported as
-30 °C
